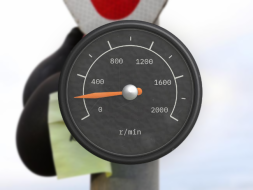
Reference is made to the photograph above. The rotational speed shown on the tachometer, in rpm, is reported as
200 rpm
